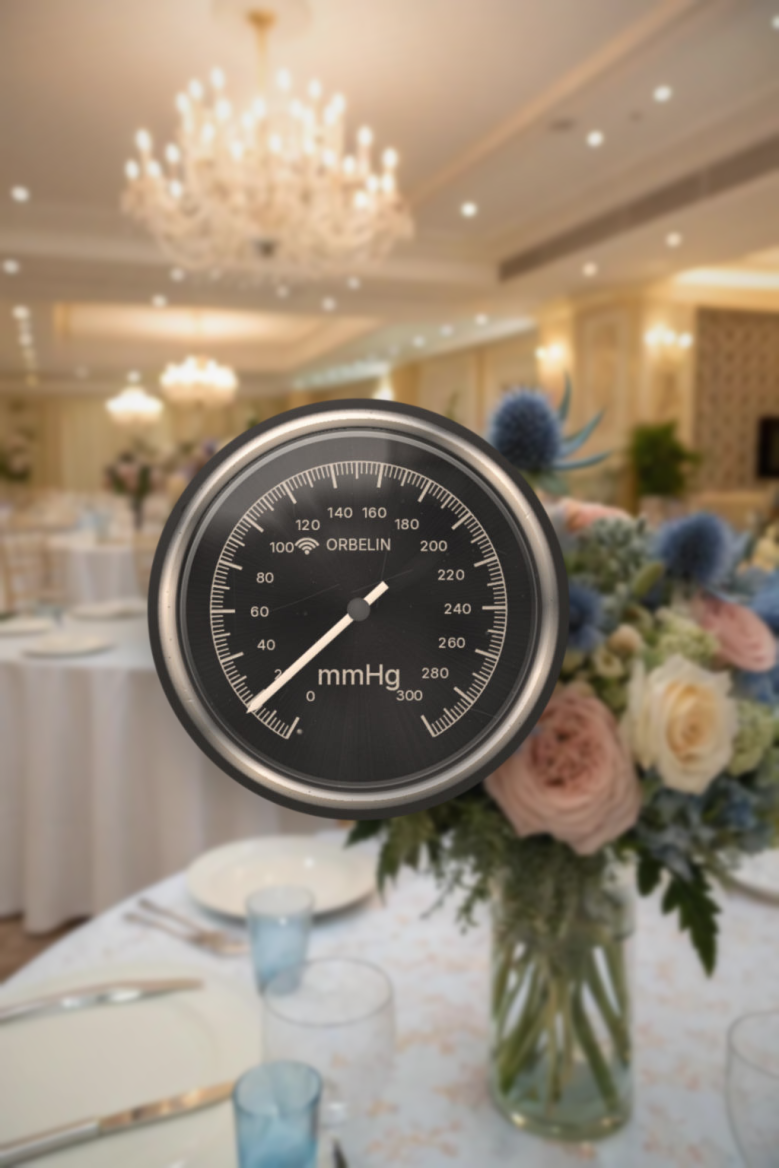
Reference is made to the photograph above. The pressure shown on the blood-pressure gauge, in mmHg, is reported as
18 mmHg
